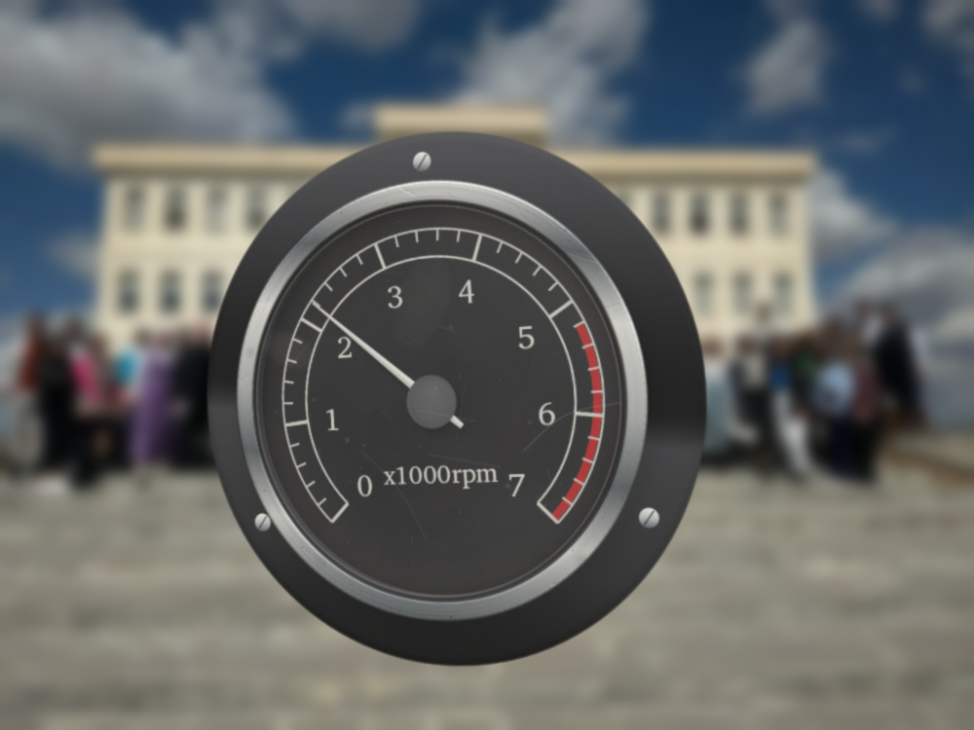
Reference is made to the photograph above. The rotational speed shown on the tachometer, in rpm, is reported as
2200 rpm
